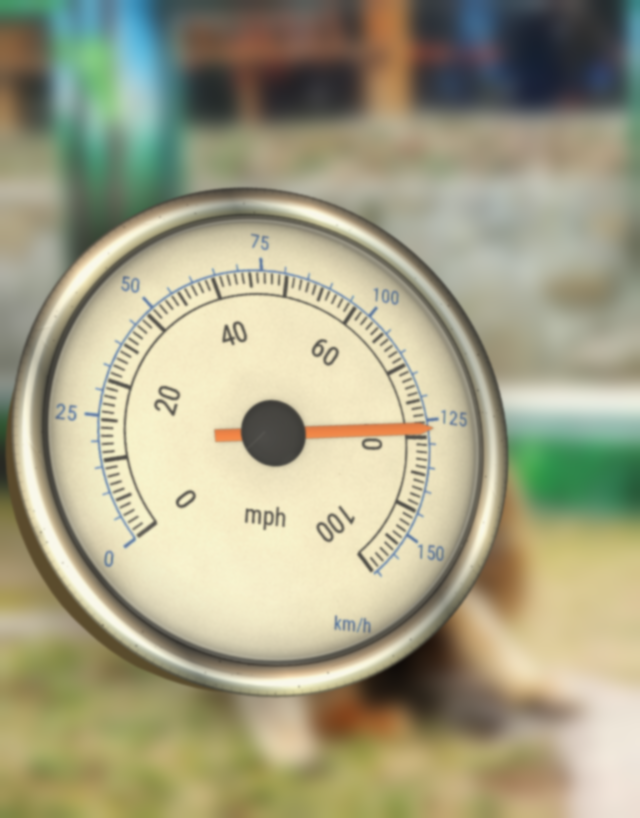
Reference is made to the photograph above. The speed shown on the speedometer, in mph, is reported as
79 mph
